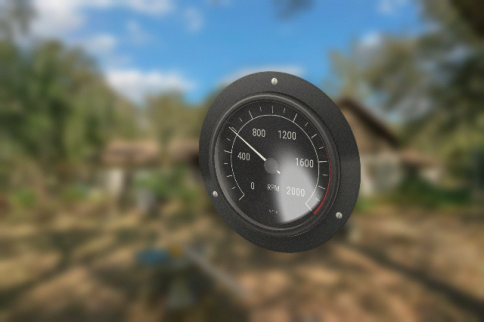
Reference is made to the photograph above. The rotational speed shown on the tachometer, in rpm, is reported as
600 rpm
